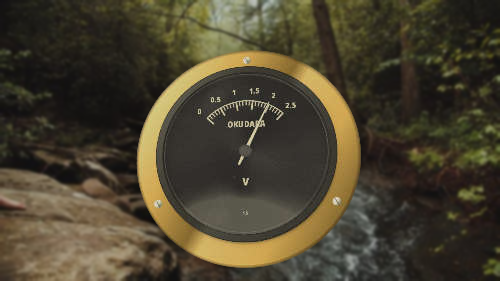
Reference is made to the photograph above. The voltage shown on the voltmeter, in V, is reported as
2 V
